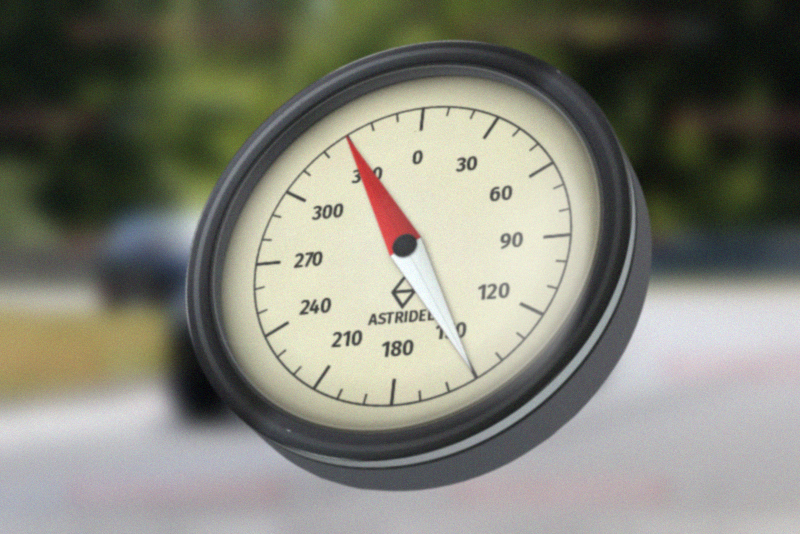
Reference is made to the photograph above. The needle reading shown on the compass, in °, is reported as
330 °
